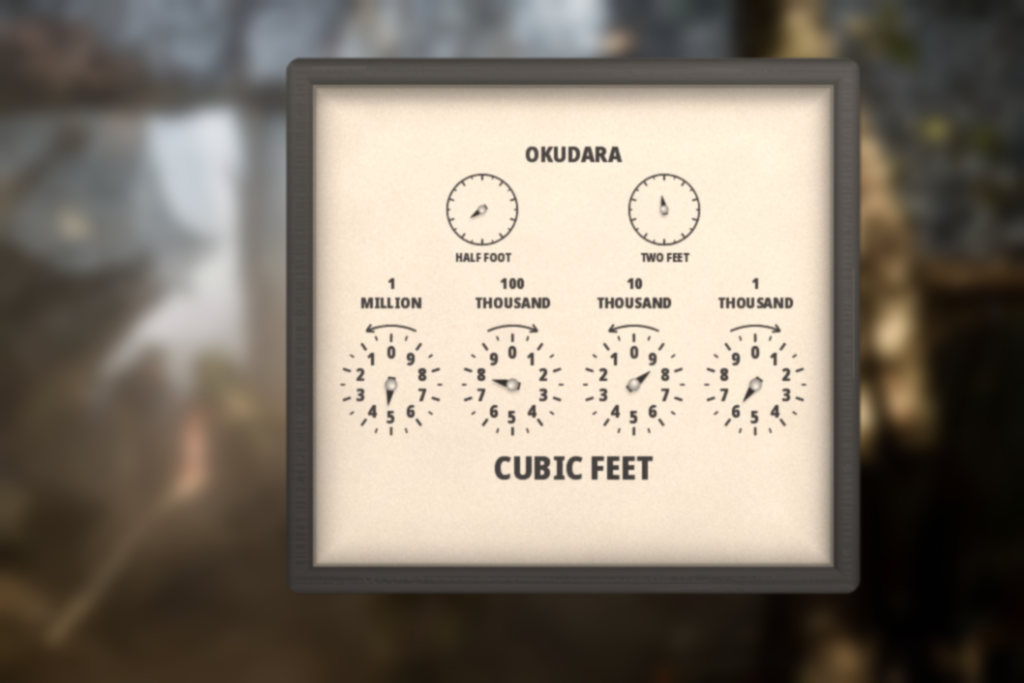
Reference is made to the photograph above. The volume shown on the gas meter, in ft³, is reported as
478600 ft³
